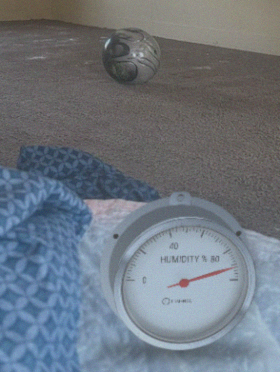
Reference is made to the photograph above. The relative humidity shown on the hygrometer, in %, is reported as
90 %
